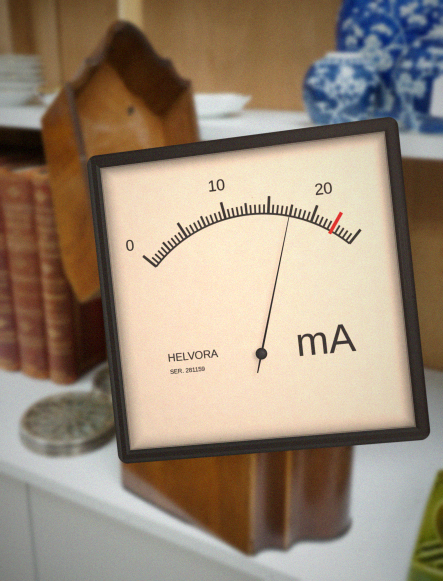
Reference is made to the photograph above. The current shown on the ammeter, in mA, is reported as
17.5 mA
